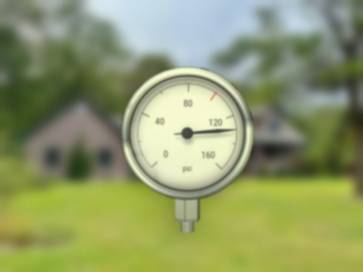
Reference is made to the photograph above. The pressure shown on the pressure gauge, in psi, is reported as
130 psi
